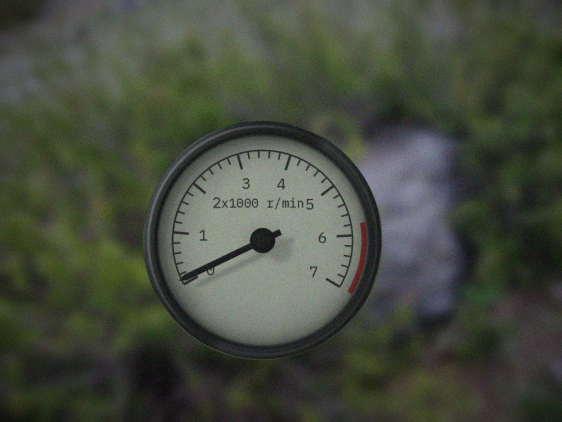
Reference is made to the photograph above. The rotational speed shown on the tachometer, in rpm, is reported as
100 rpm
